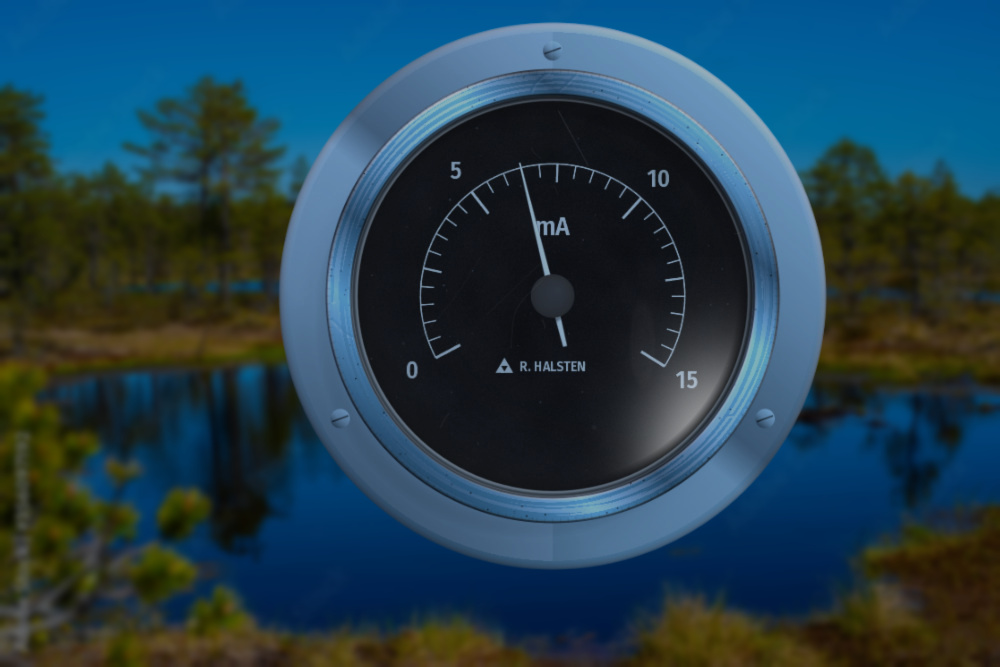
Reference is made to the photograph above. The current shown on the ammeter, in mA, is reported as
6.5 mA
